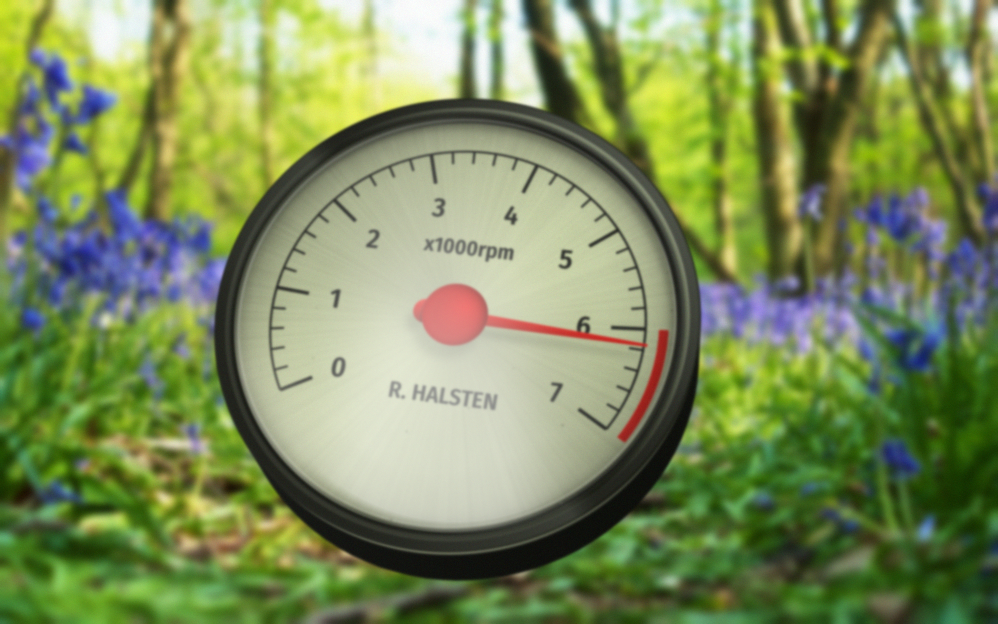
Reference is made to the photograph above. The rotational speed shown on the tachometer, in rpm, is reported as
6200 rpm
